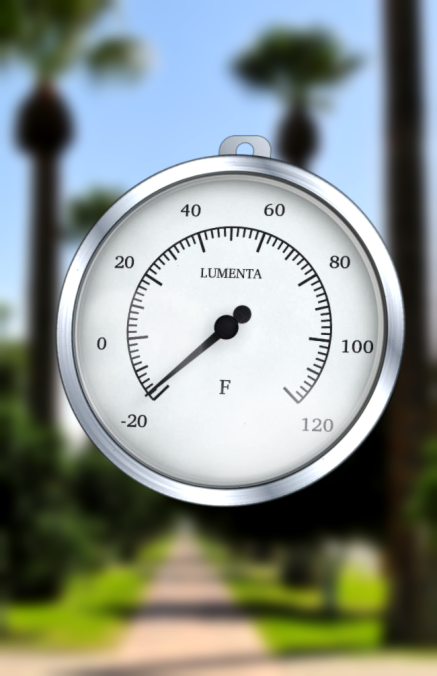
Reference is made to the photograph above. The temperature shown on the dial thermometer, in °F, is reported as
-18 °F
